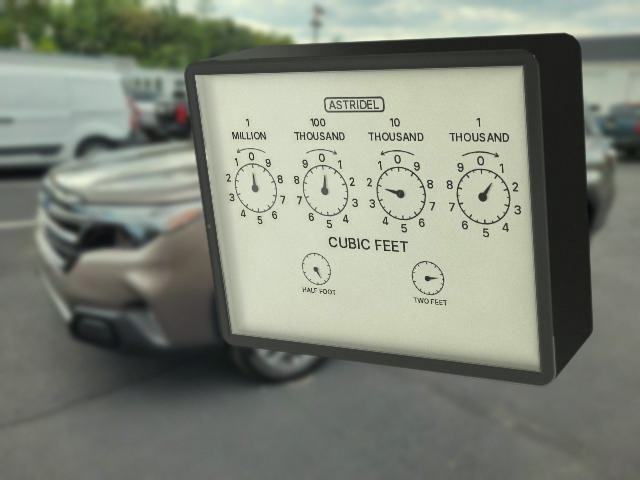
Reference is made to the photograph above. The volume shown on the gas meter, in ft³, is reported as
2100 ft³
